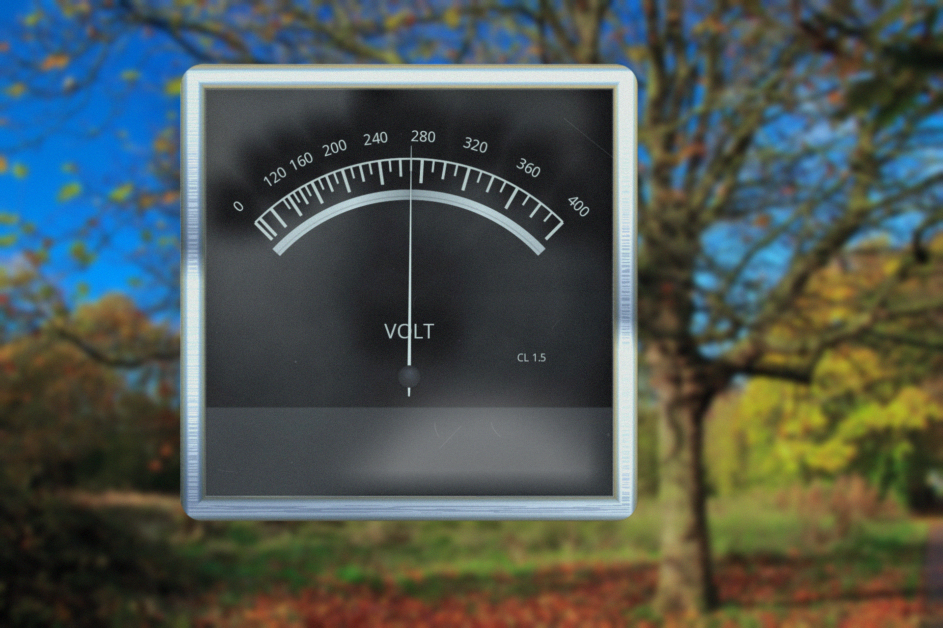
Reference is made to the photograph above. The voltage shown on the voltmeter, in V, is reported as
270 V
